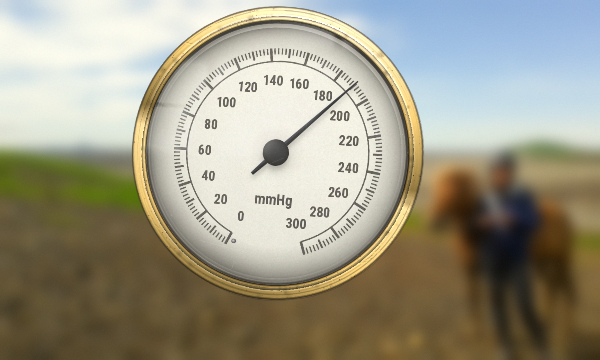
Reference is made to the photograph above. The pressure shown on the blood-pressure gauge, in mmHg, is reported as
190 mmHg
